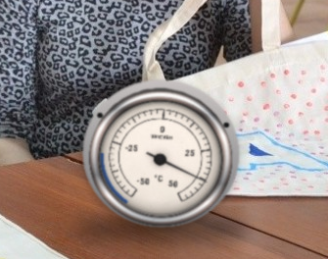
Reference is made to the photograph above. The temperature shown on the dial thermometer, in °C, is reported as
37.5 °C
